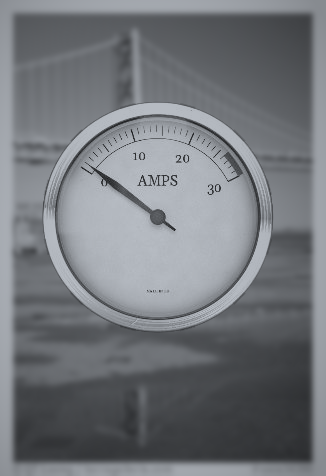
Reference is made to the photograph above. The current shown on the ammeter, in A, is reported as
1 A
